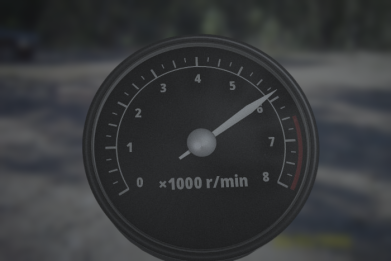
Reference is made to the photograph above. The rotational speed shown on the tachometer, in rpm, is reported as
5875 rpm
